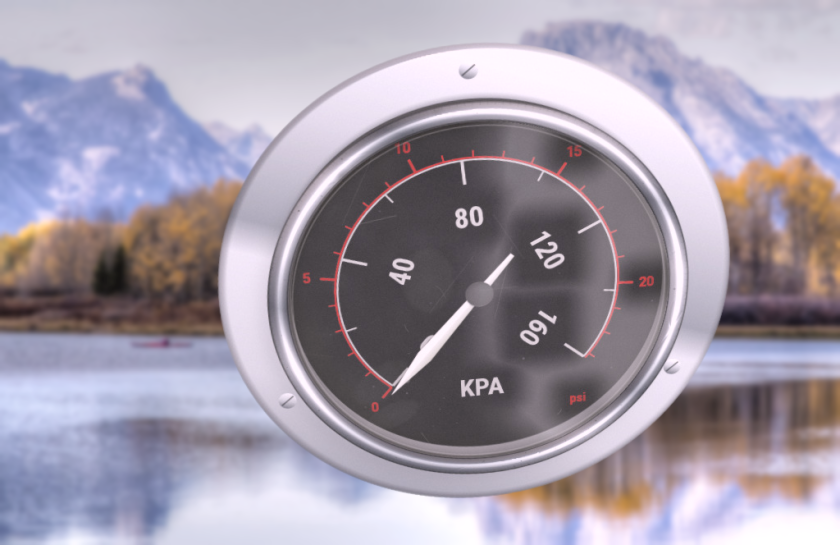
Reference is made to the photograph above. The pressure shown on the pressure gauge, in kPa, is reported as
0 kPa
